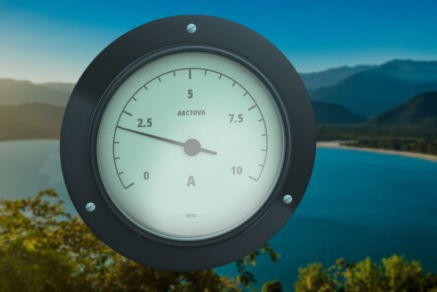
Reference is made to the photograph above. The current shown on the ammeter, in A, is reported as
2 A
